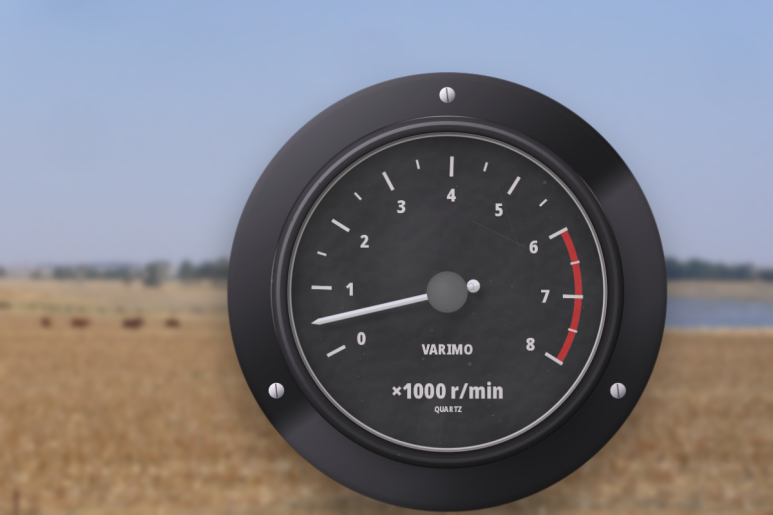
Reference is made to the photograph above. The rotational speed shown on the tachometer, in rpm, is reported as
500 rpm
